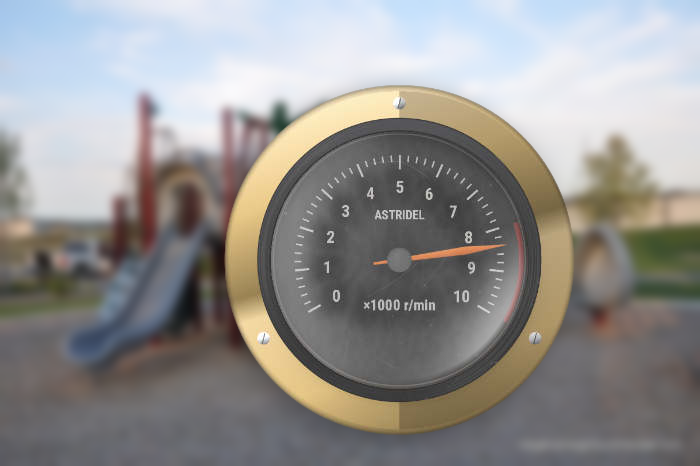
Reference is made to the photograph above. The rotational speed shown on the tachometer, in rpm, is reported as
8400 rpm
